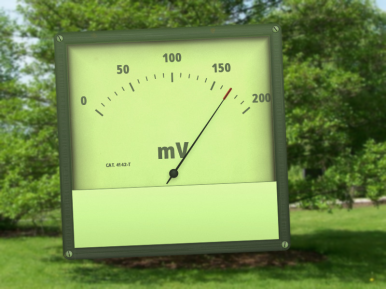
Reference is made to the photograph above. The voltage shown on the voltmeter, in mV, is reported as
170 mV
